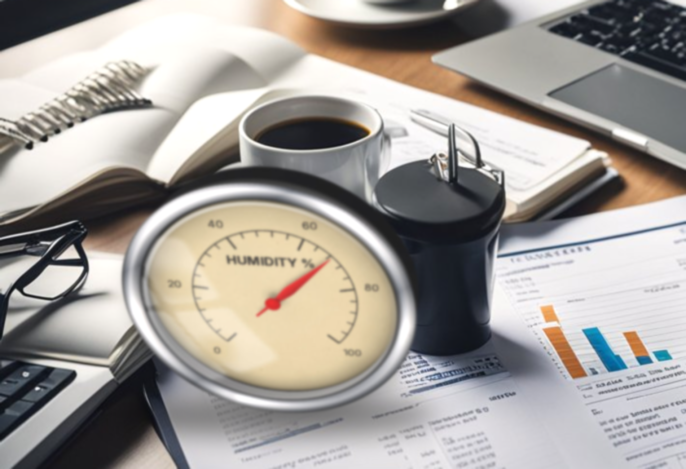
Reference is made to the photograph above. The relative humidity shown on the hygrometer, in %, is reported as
68 %
